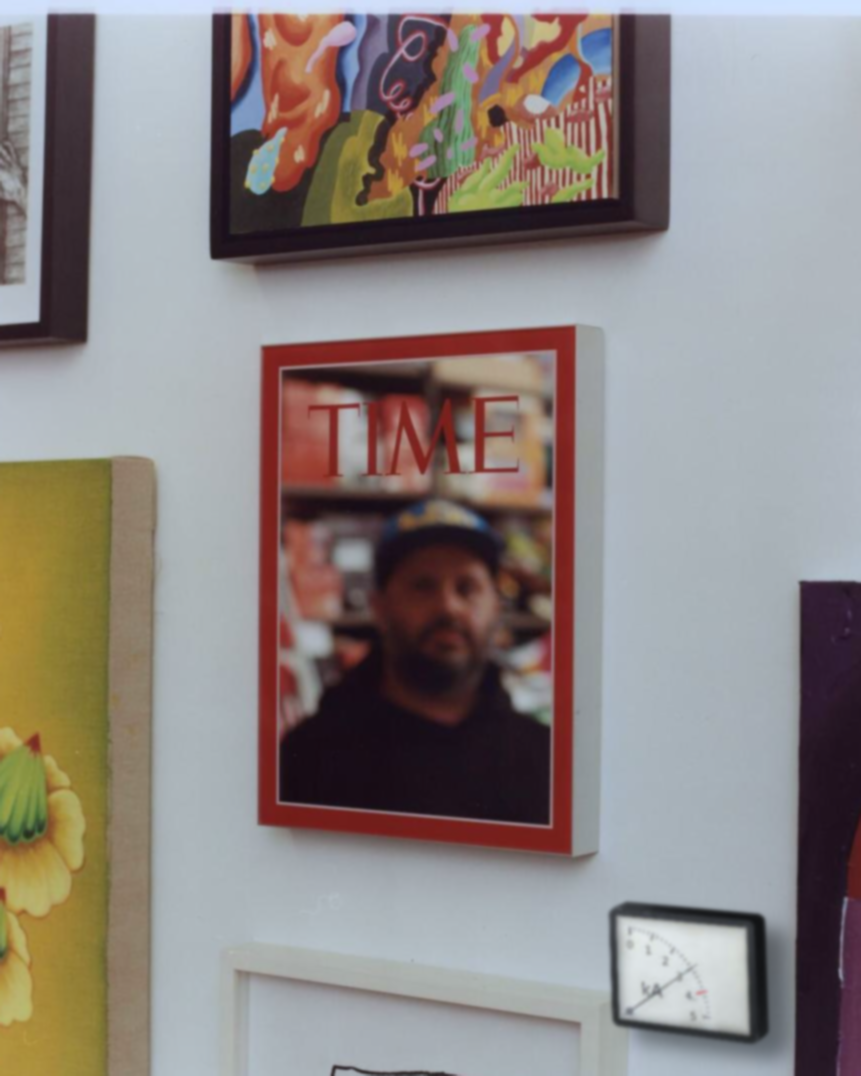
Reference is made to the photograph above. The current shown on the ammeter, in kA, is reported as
3 kA
